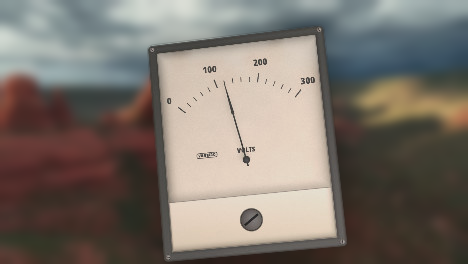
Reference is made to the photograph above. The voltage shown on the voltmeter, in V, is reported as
120 V
